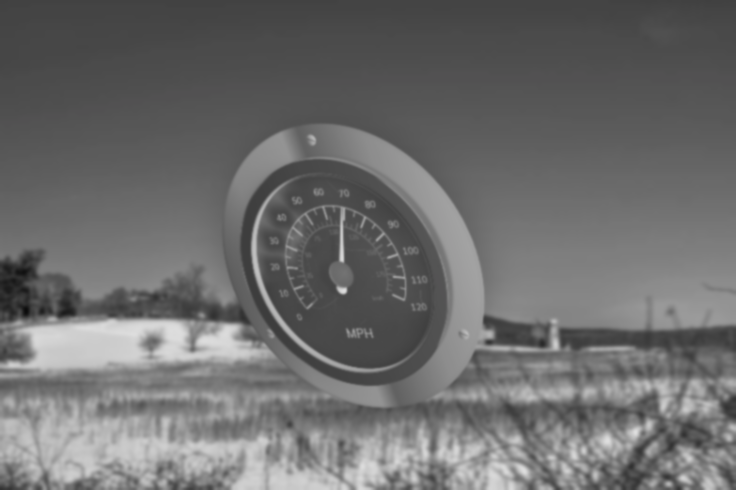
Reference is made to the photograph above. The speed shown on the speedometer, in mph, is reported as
70 mph
